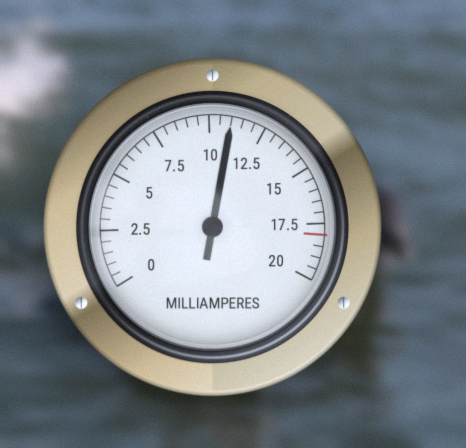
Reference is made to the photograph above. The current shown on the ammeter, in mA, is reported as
11 mA
